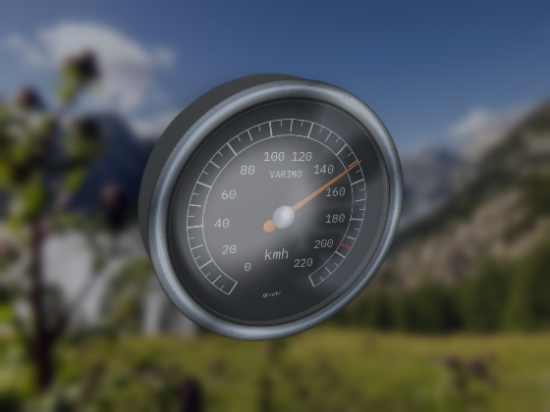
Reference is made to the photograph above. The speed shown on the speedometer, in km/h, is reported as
150 km/h
